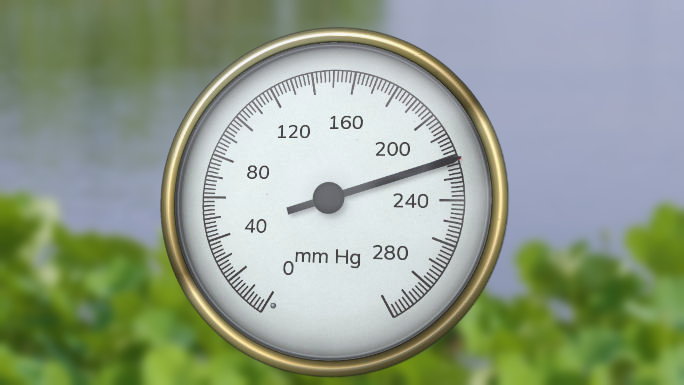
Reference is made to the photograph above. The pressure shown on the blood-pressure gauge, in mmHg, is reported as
222 mmHg
